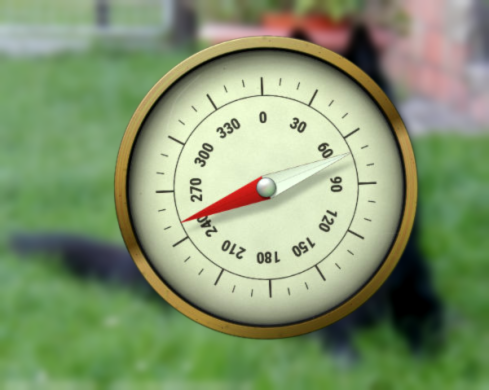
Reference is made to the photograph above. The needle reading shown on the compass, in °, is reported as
250 °
